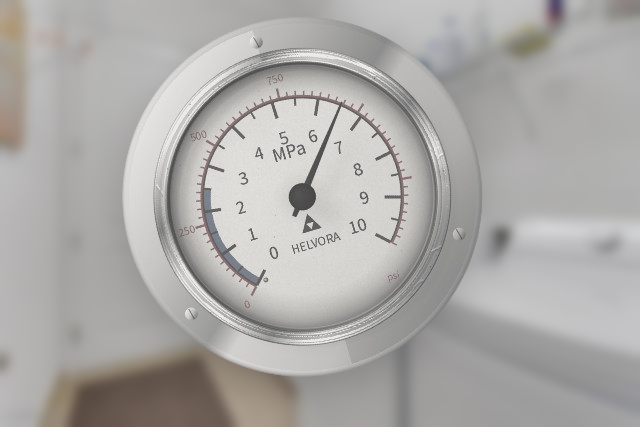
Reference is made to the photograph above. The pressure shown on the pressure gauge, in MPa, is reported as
6.5 MPa
